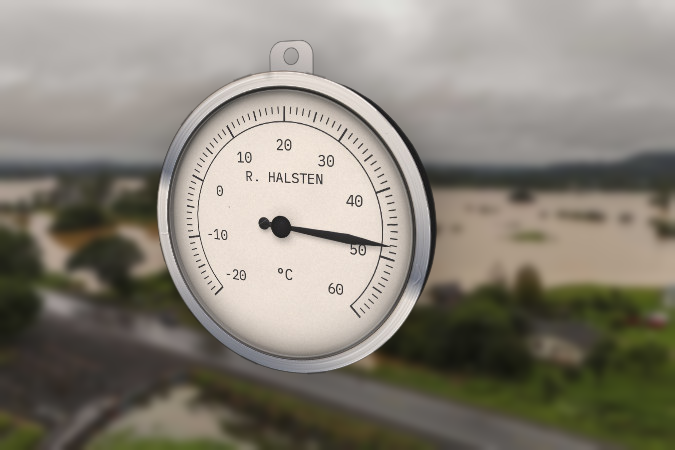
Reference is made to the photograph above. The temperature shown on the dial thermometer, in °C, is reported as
48 °C
